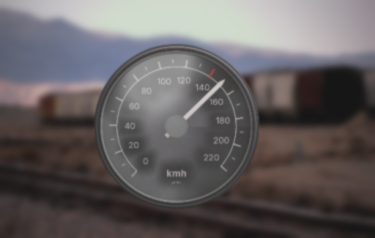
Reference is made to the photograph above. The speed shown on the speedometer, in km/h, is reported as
150 km/h
